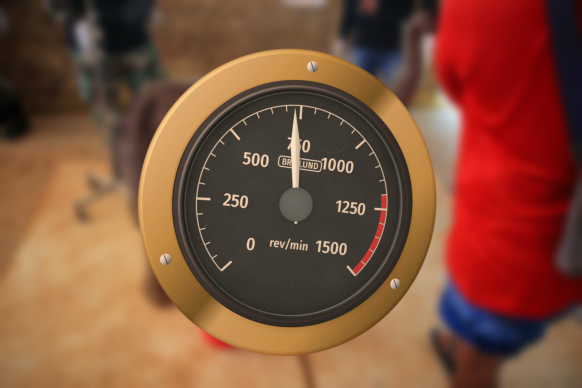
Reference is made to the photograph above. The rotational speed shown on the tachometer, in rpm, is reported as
725 rpm
